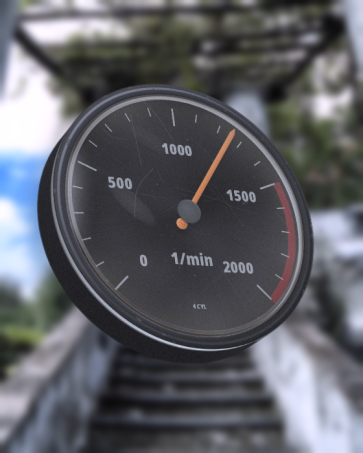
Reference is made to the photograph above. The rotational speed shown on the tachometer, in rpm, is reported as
1250 rpm
